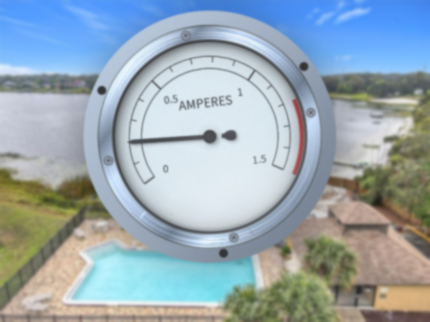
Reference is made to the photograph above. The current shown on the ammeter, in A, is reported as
0.2 A
